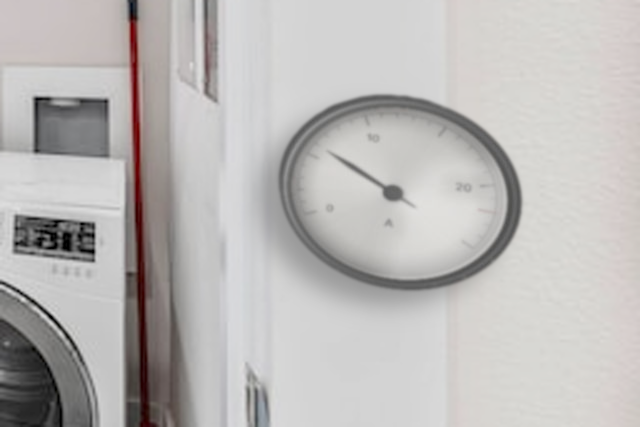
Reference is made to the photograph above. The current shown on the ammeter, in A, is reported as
6 A
